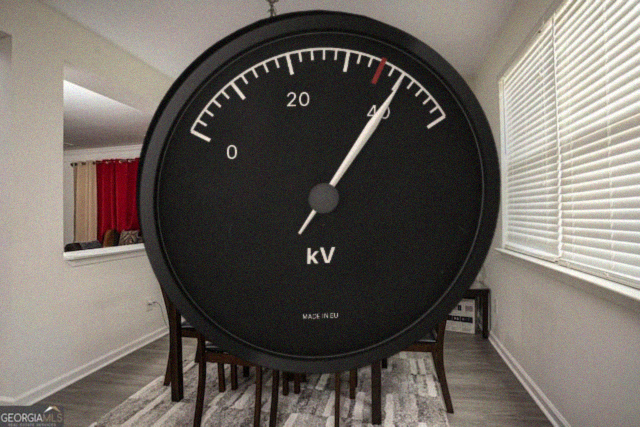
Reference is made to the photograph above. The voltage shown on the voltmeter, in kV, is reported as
40 kV
